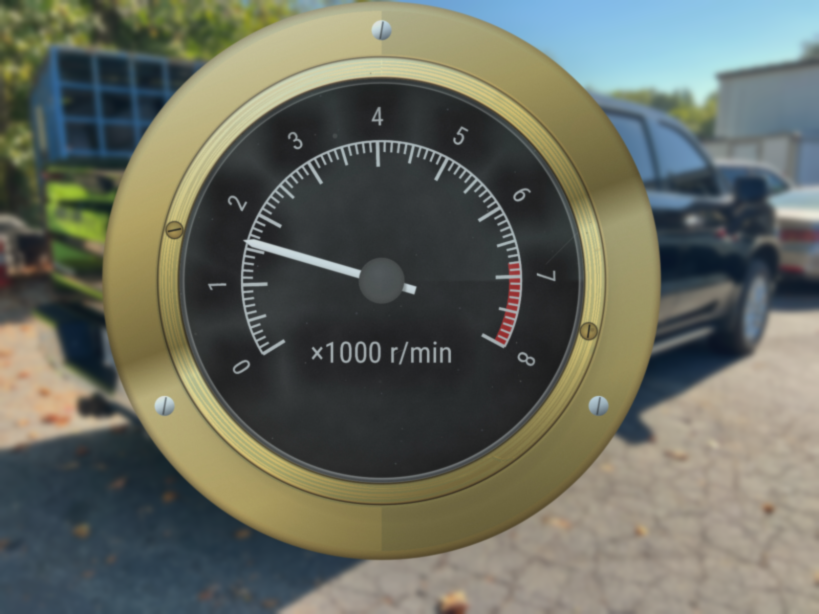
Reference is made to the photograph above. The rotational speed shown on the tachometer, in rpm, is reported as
1600 rpm
